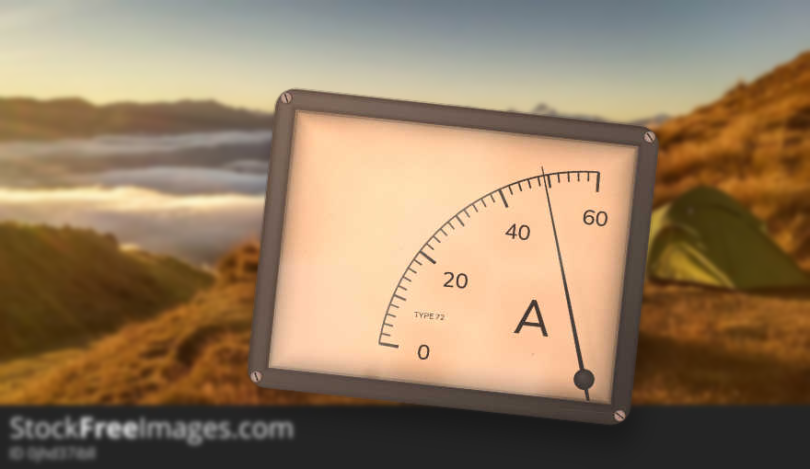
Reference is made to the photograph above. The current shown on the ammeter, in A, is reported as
49 A
